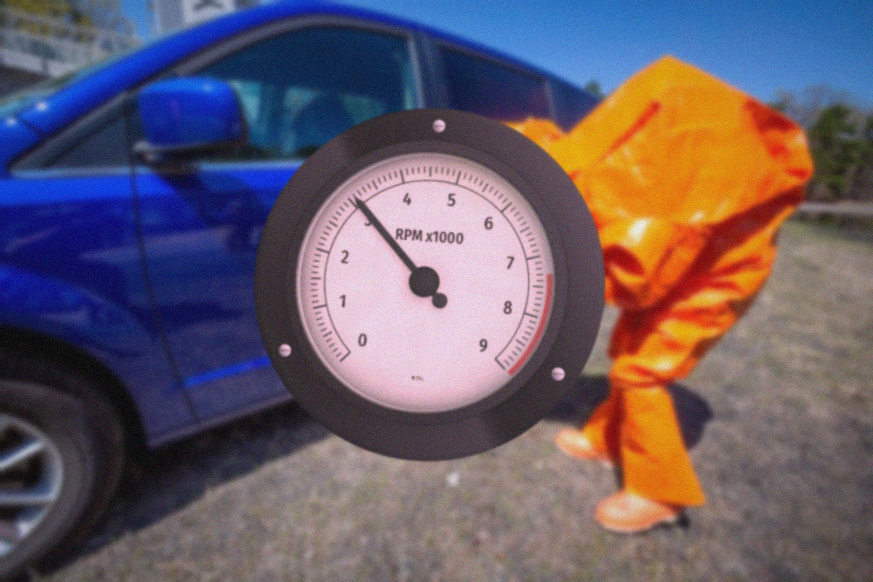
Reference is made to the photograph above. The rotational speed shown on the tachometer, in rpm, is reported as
3100 rpm
